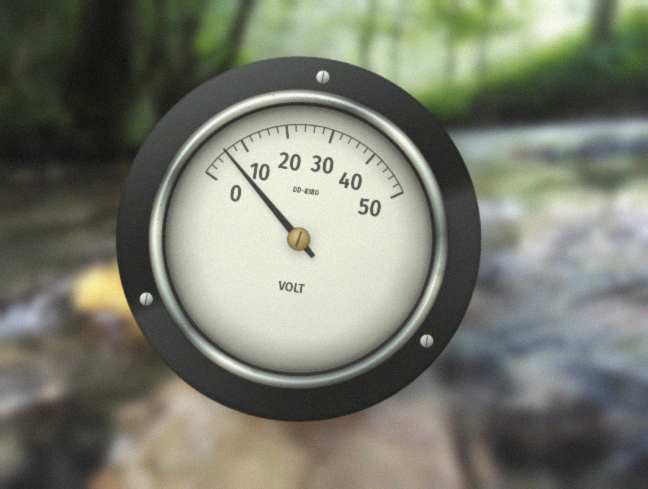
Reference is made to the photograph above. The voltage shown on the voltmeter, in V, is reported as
6 V
